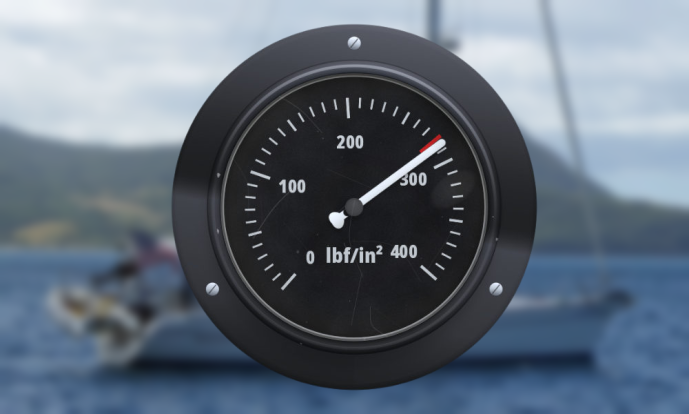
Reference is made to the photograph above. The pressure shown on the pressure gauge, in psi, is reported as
285 psi
